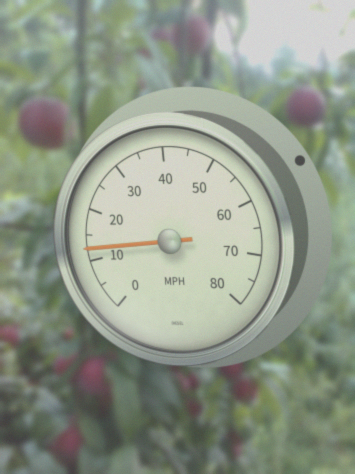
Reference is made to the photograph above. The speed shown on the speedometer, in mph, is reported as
12.5 mph
